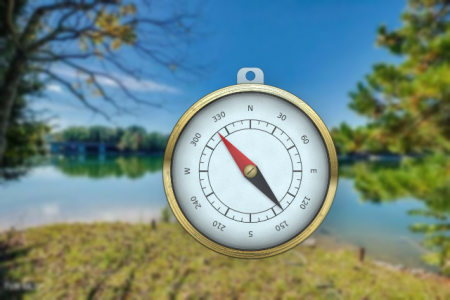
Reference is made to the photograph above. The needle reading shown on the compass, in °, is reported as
320 °
